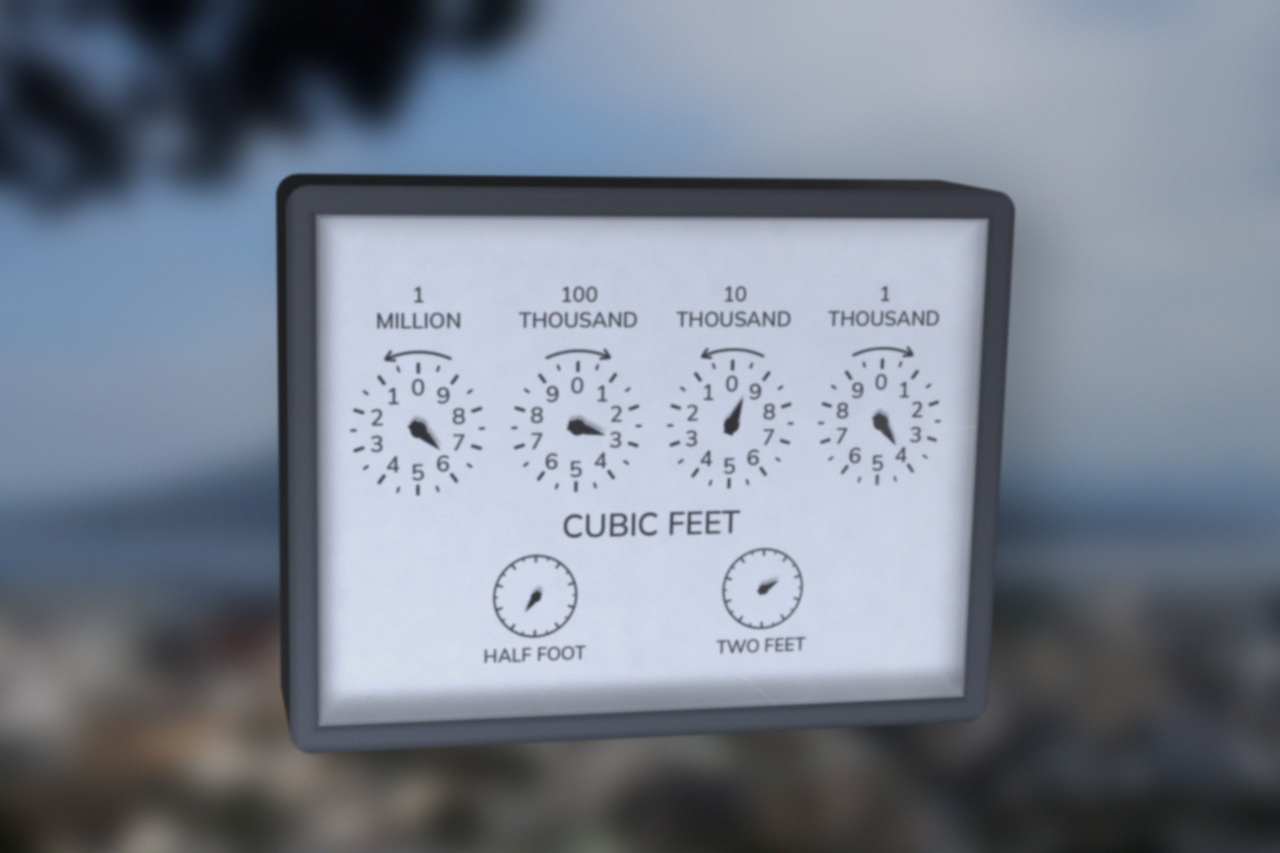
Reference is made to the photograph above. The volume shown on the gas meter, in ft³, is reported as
629400 ft³
